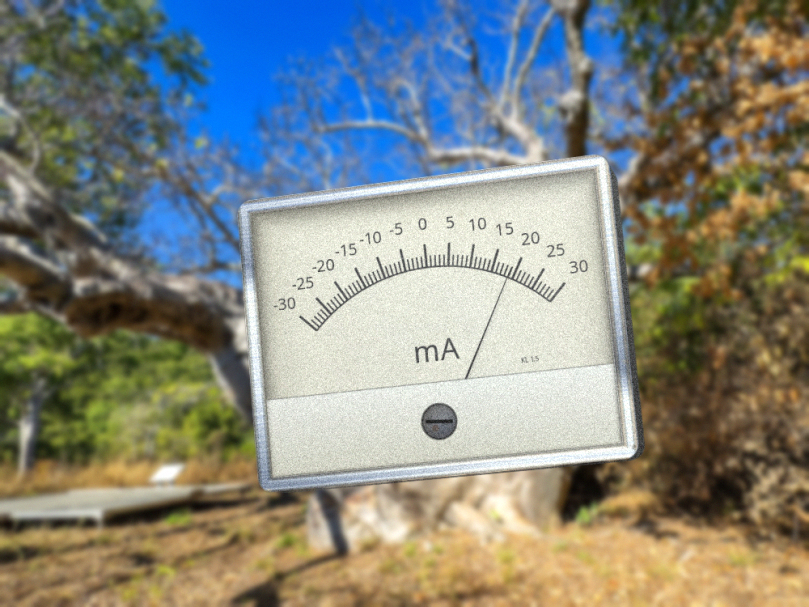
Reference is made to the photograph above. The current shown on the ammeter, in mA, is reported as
19 mA
